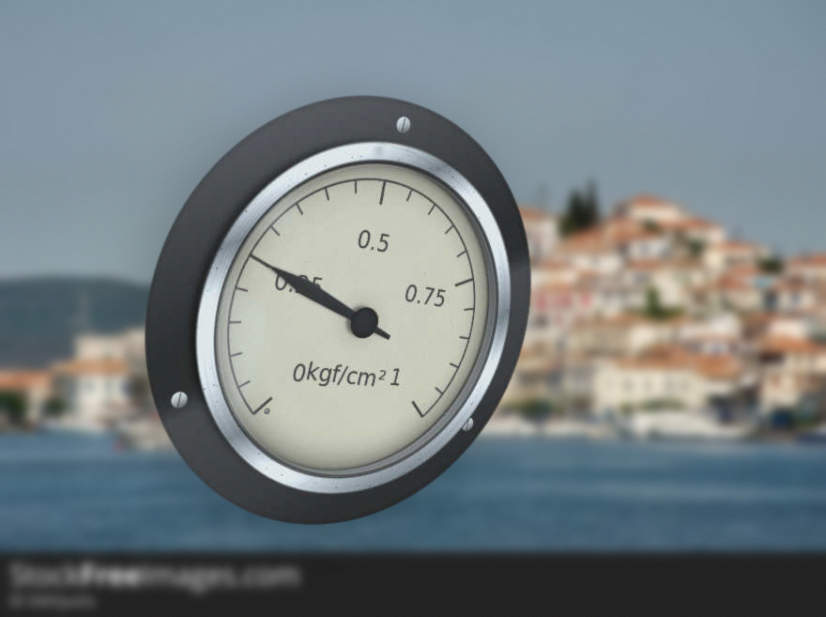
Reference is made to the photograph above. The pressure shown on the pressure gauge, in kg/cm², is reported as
0.25 kg/cm²
